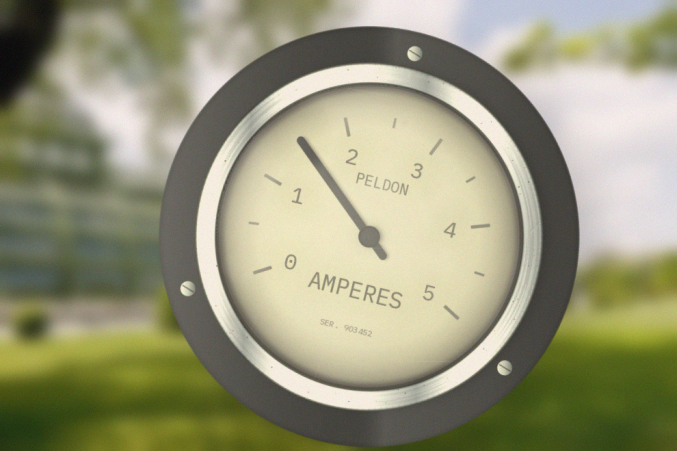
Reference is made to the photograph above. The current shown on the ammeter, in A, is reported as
1.5 A
